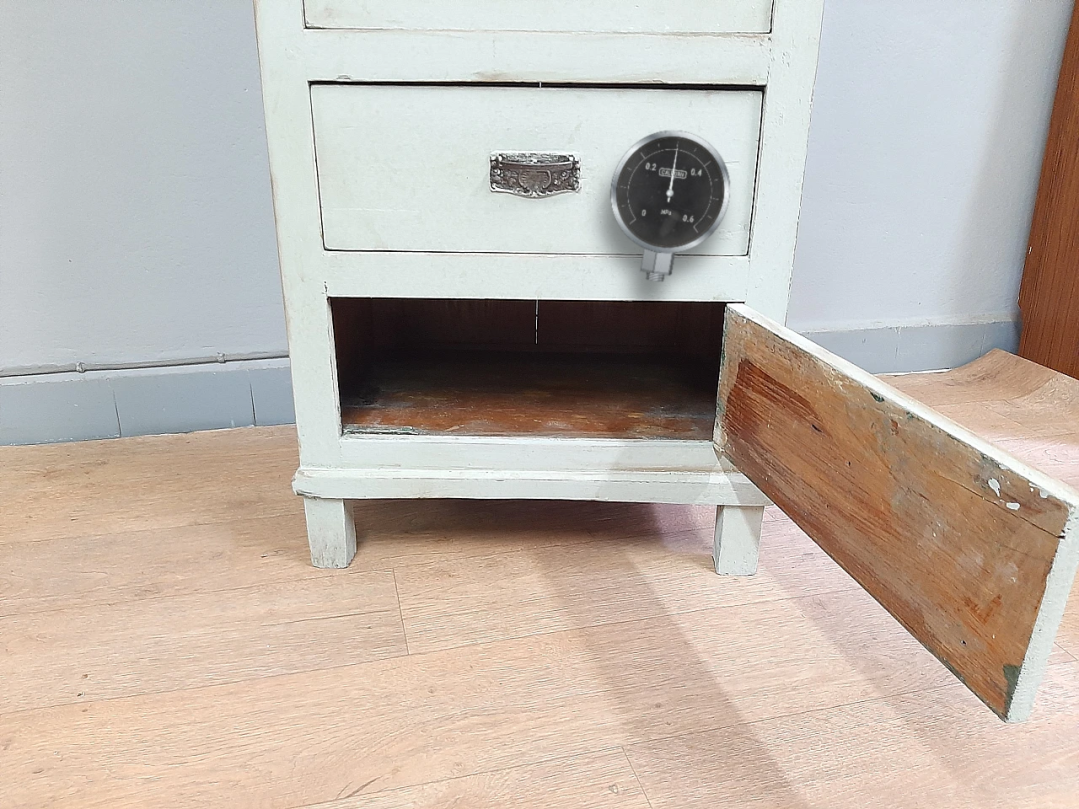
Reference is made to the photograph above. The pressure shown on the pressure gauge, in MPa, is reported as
0.3 MPa
